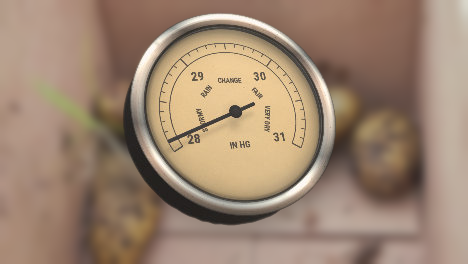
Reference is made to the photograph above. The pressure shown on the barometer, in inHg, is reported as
28.1 inHg
